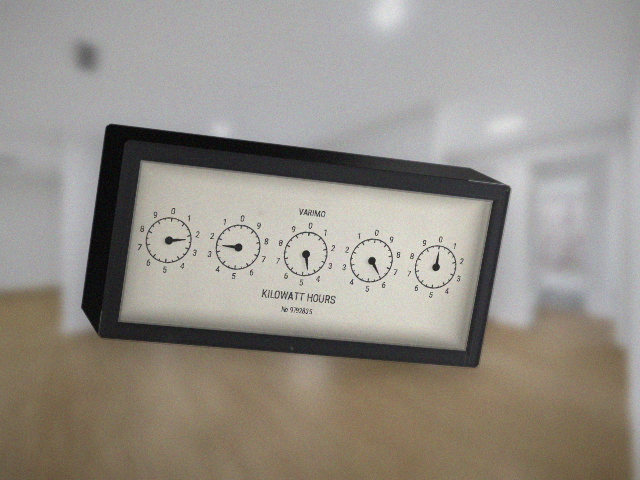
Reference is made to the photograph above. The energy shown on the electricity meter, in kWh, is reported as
22460 kWh
